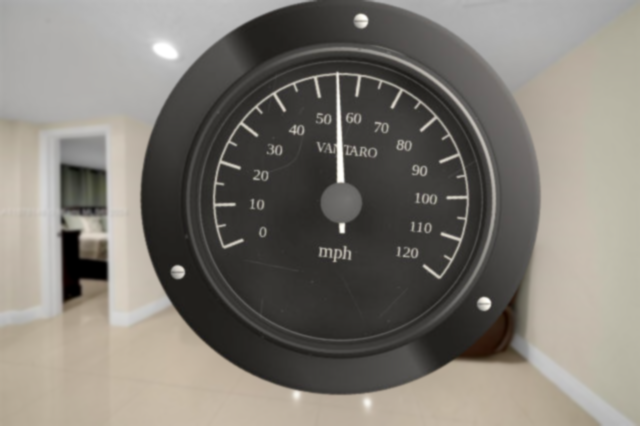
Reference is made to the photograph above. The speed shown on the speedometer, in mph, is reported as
55 mph
